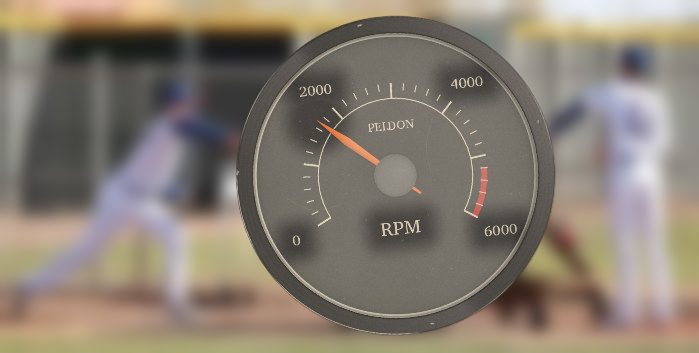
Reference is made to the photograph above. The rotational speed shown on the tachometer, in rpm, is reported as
1700 rpm
